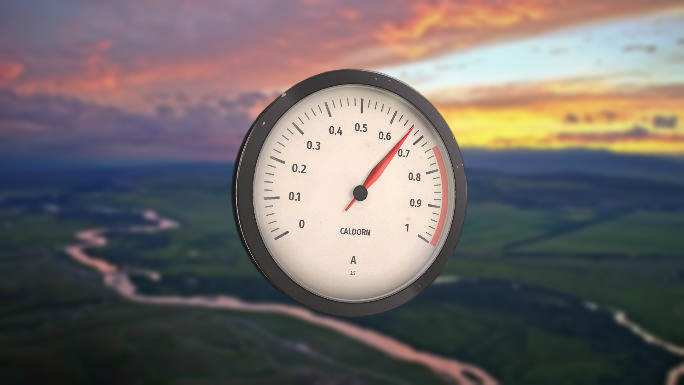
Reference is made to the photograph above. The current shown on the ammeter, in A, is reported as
0.66 A
